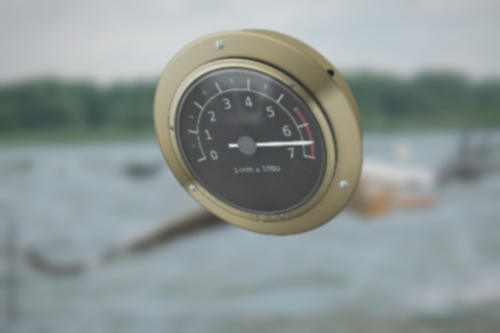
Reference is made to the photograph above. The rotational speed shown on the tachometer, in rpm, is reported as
6500 rpm
